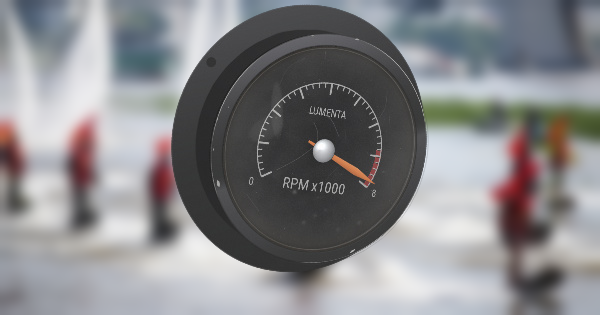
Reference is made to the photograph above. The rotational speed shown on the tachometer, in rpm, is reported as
7800 rpm
